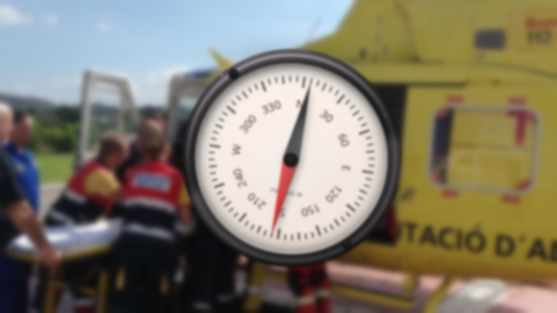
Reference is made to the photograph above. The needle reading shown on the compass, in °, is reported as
185 °
